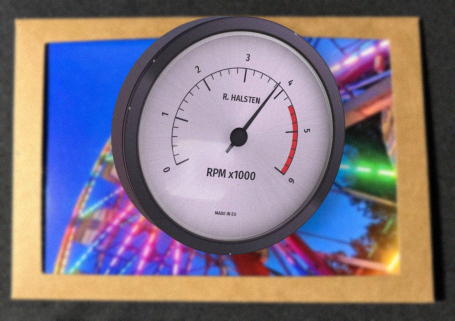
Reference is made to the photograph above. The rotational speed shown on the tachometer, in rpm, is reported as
3800 rpm
